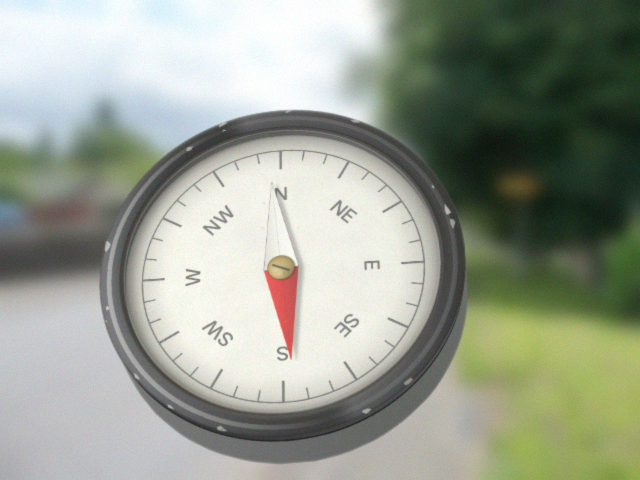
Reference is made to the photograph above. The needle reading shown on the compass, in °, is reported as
175 °
